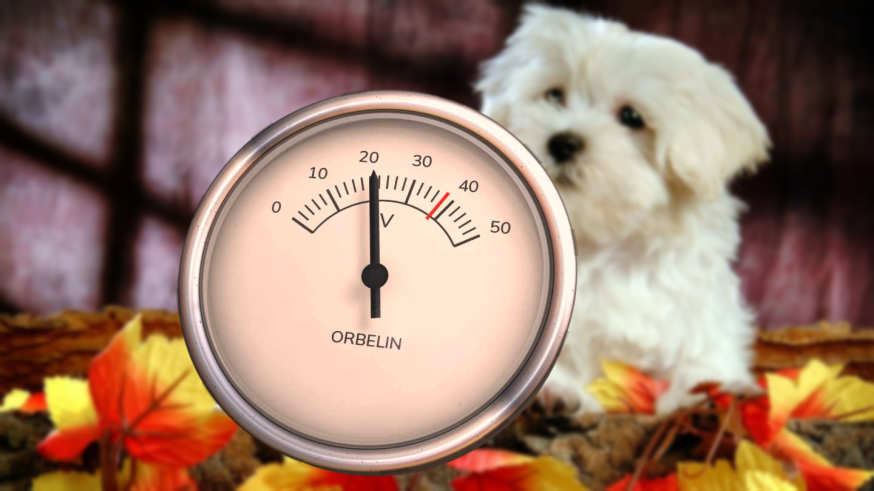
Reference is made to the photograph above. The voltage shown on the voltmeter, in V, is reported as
21 V
